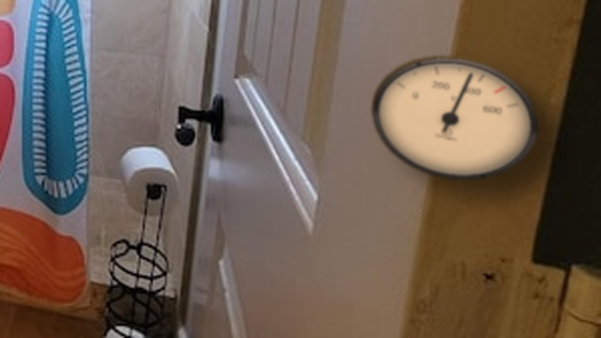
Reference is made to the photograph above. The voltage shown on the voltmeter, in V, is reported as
350 V
